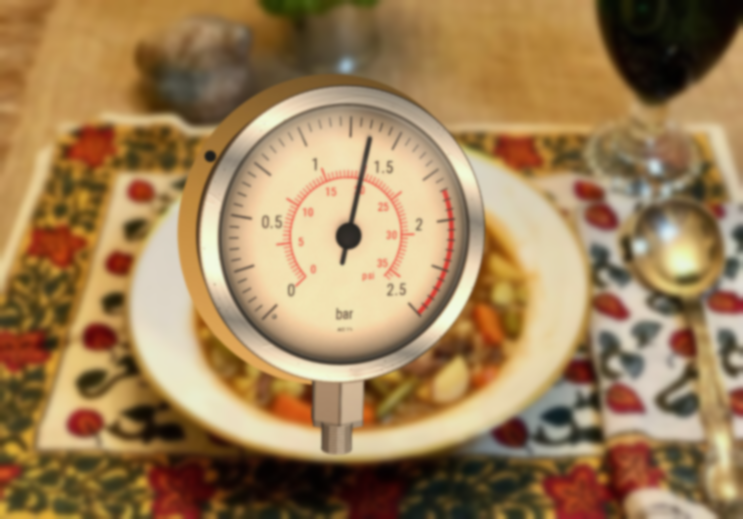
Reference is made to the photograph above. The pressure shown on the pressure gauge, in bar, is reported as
1.35 bar
